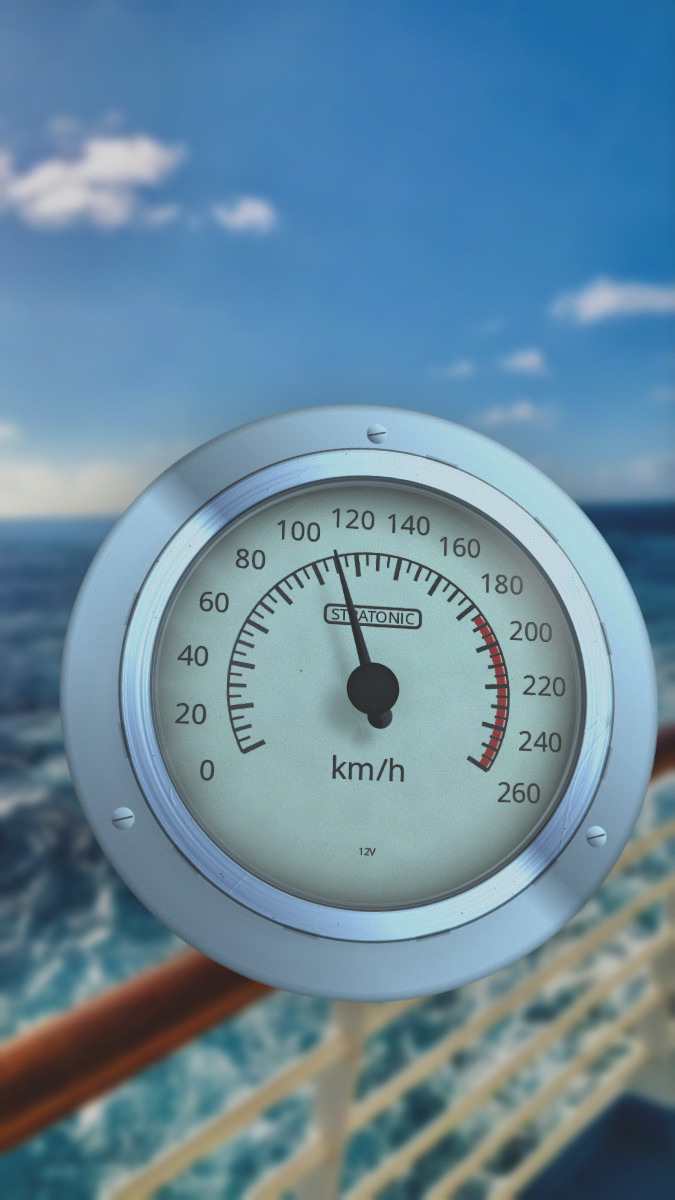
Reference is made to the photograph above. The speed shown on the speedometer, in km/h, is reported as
110 km/h
